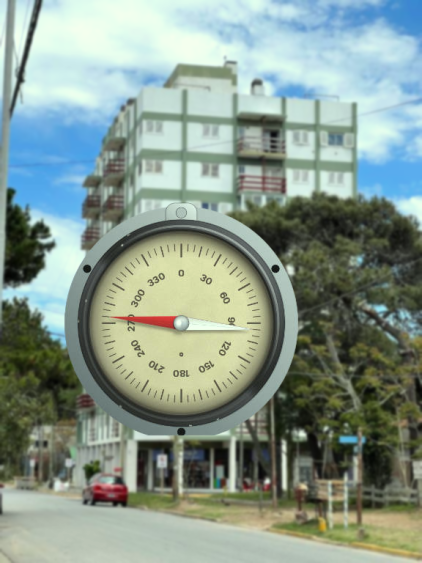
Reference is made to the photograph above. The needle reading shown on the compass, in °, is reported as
275 °
